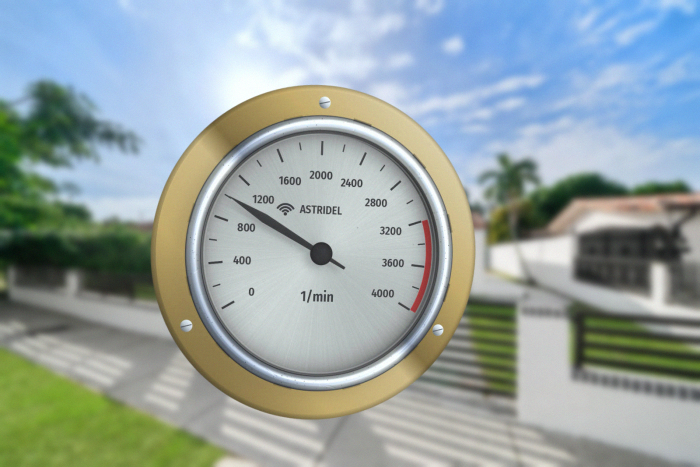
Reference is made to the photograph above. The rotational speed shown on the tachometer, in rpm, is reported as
1000 rpm
